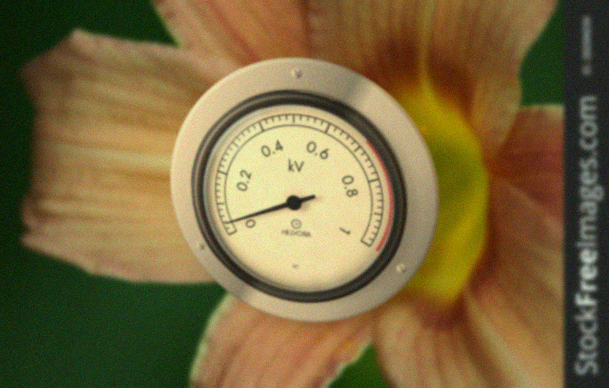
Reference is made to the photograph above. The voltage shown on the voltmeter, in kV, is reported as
0.04 kV
